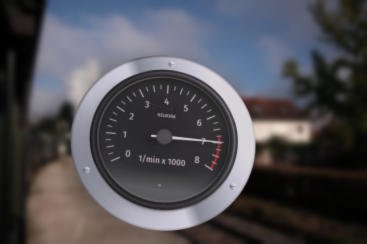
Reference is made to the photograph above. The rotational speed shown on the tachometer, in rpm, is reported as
7000 rpm
